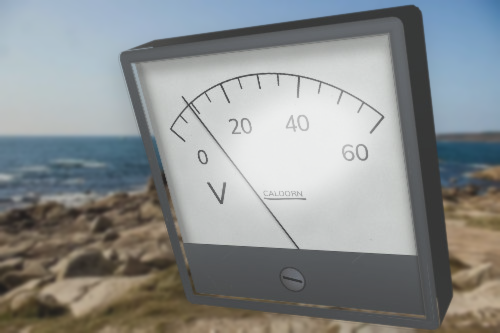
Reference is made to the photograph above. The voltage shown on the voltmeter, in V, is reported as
10 V
